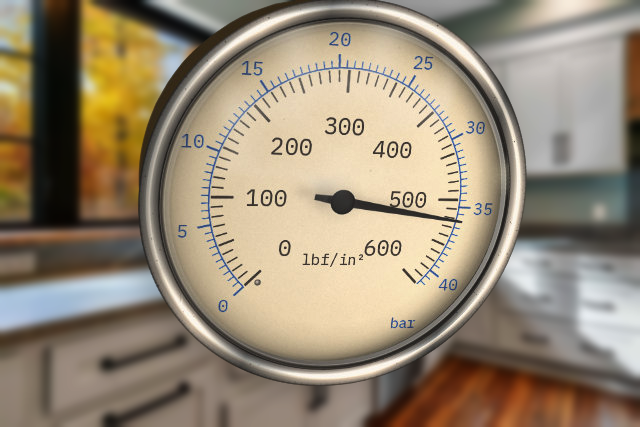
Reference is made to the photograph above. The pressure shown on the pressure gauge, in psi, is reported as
520 psi
